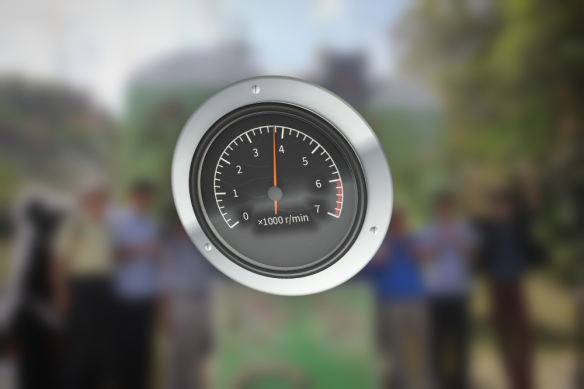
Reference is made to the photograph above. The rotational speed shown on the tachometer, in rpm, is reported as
3800 rpm
